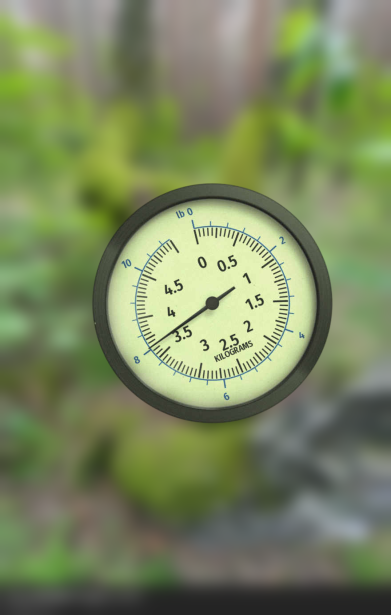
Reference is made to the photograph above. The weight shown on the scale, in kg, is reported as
3.65 kg
